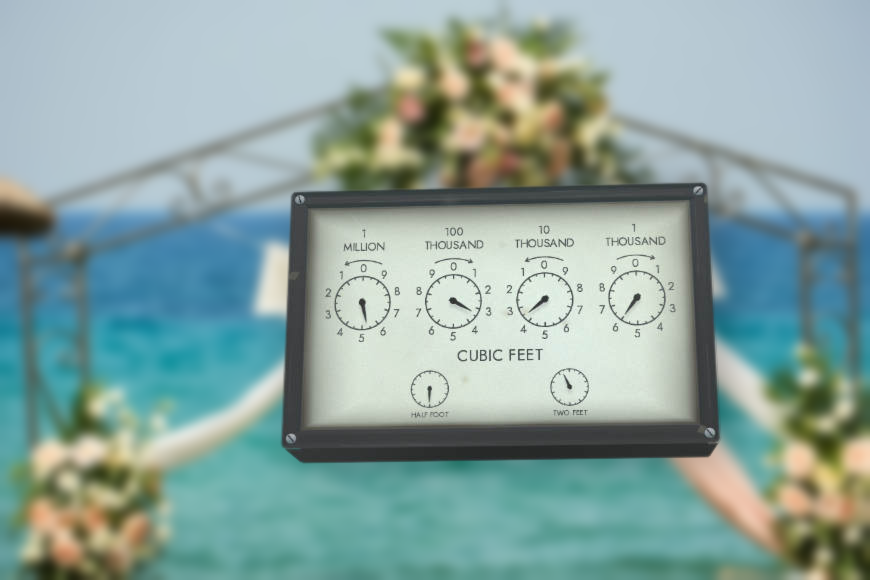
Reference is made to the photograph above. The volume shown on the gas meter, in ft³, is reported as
533600 ft³
